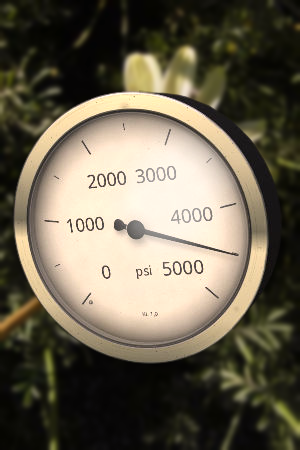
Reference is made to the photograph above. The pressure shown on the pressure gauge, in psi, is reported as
4500 psi
